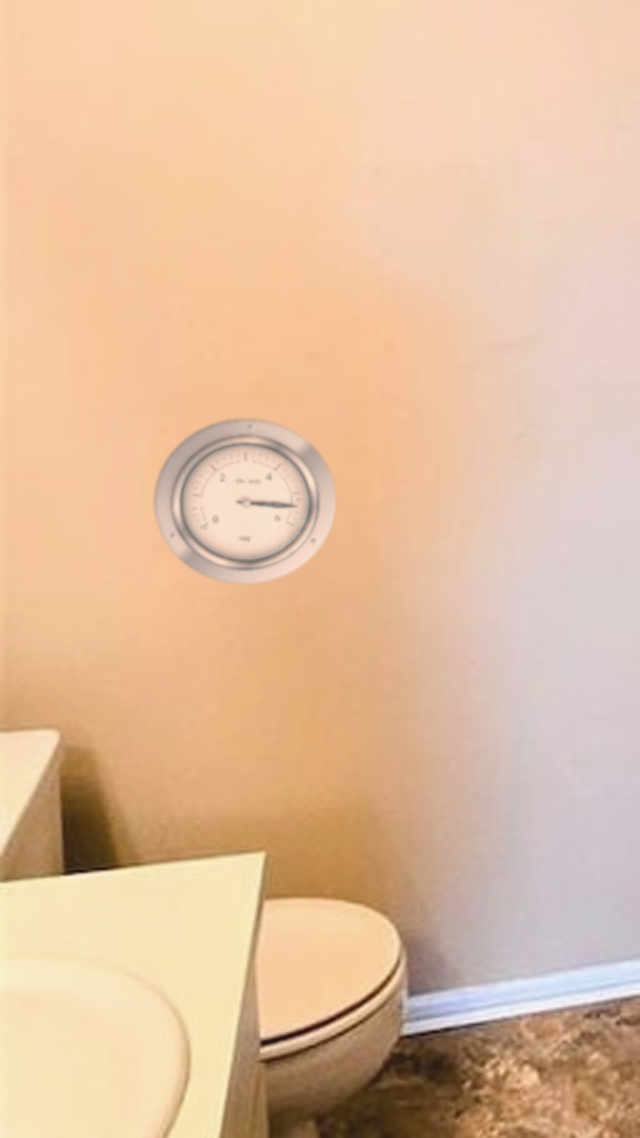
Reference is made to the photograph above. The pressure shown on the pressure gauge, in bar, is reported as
5.4 bar
